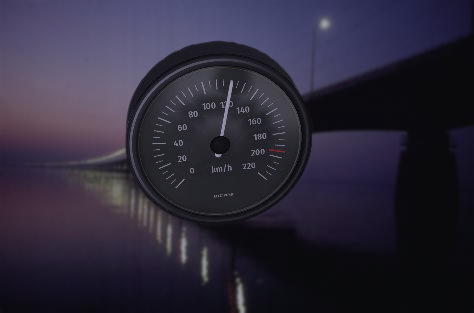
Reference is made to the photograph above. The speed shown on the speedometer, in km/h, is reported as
120 km/h
